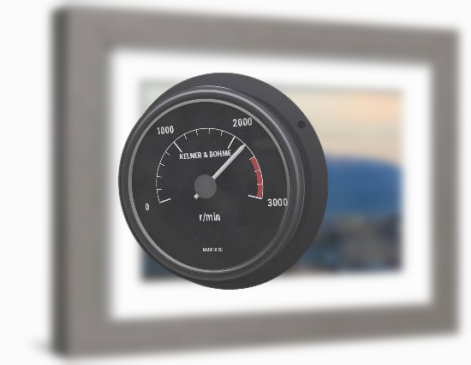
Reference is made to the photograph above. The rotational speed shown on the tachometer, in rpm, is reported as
2200 rpm
